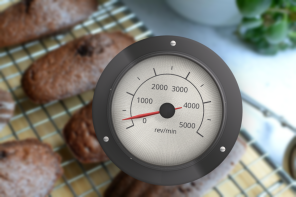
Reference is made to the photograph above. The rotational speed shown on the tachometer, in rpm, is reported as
250 rpm
